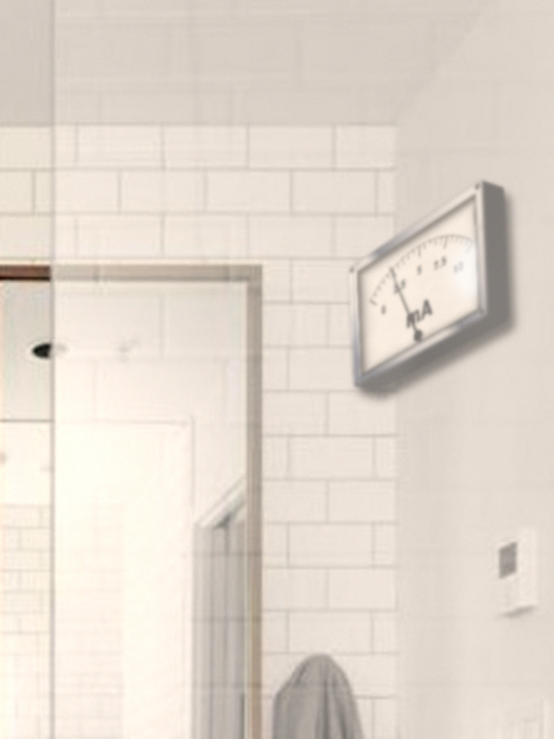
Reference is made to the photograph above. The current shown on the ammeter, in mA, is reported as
2.5 mA
